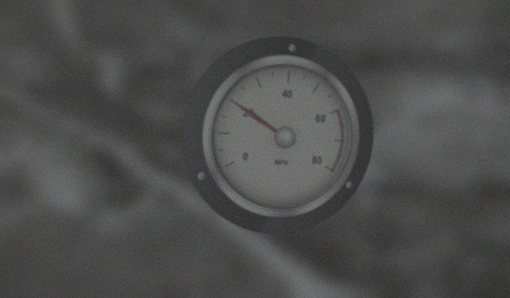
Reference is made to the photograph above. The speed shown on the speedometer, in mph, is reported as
20 mph
